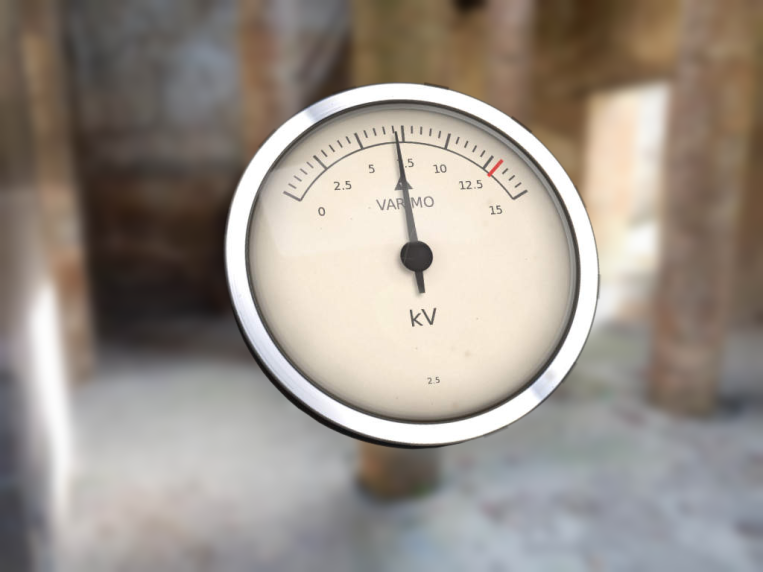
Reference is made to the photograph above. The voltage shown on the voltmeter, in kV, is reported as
7 kV
